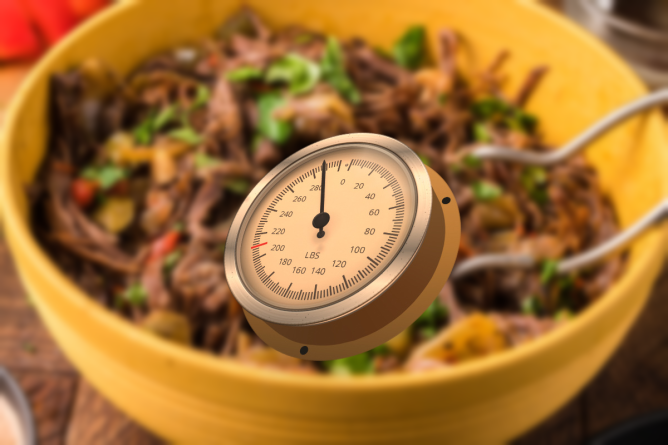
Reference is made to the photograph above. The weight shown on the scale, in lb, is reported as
290 lb
